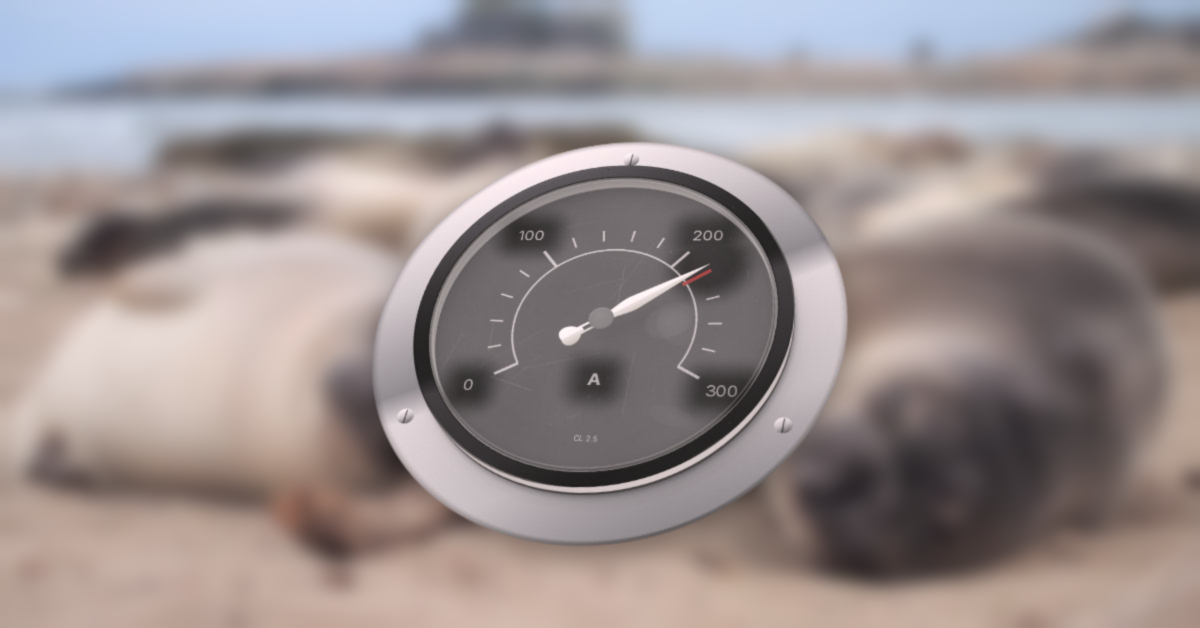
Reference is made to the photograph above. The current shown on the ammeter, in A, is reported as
220 A
